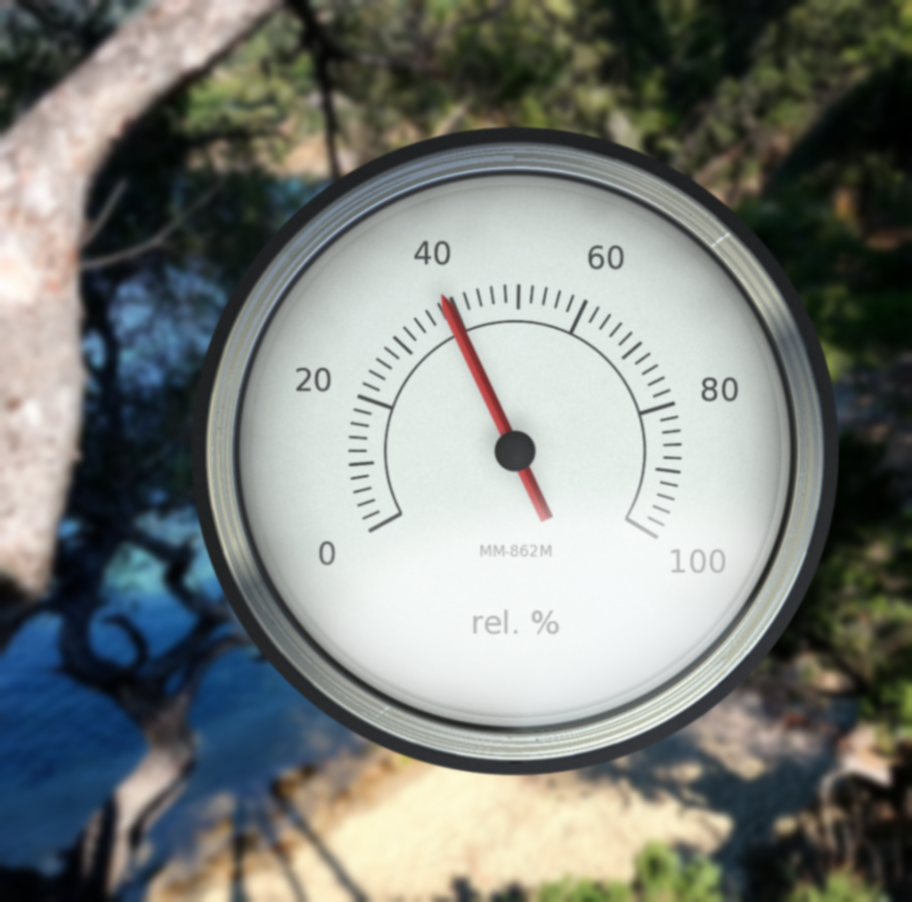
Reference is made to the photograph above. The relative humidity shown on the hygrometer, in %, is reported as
39 %
